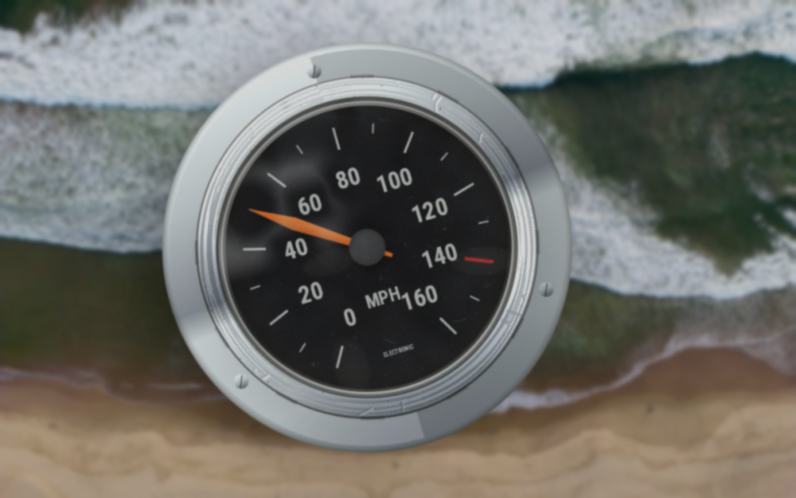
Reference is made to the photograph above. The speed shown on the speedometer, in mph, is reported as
50 mph
